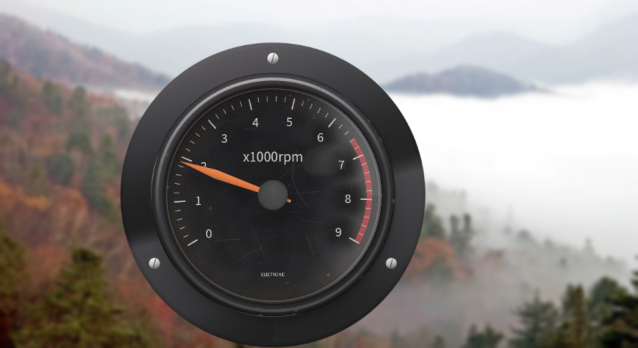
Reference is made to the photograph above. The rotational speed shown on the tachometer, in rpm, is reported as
1900 rpm
